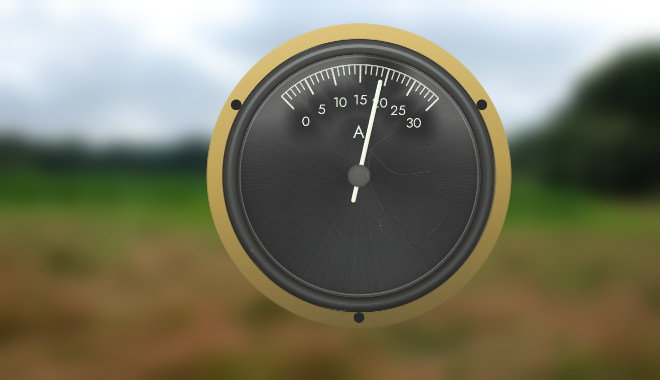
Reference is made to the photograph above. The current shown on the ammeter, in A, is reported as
19 A
